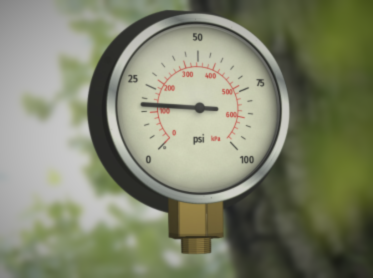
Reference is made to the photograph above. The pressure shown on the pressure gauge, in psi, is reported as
17.5 psi
